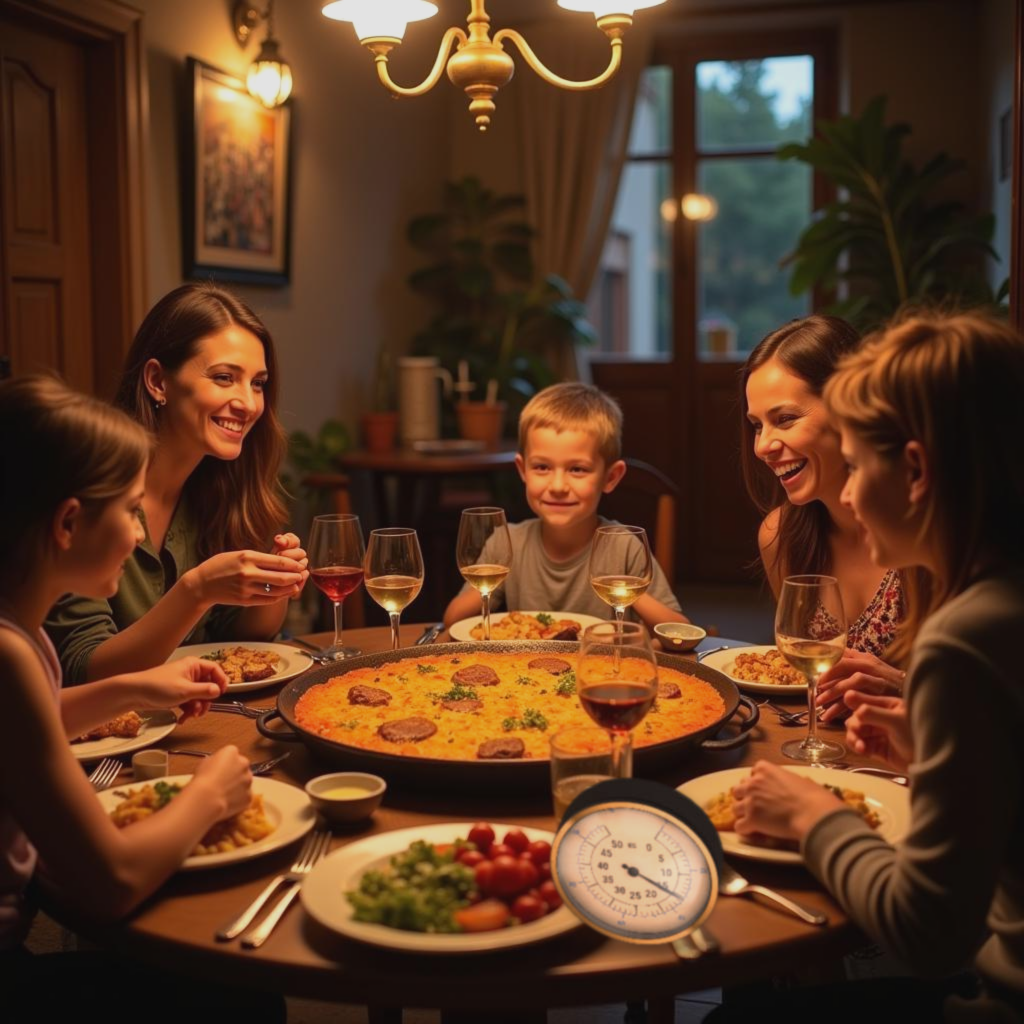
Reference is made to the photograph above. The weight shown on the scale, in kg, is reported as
15 kg
